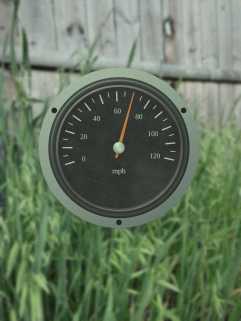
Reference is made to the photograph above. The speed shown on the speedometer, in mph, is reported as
70 mph
